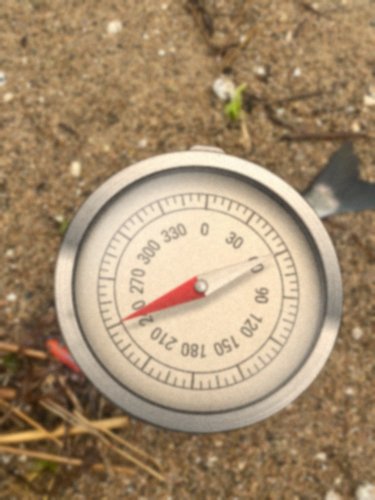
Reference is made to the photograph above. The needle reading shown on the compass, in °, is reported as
240 °
